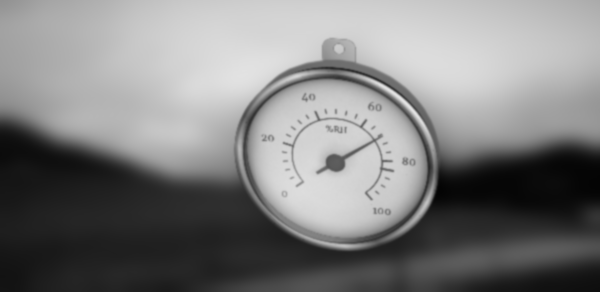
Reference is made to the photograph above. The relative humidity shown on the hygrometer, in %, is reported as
68 %
